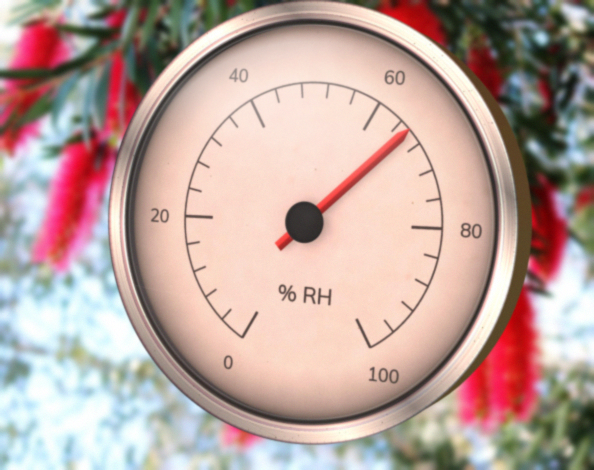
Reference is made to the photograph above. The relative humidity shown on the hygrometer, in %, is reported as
66 %
